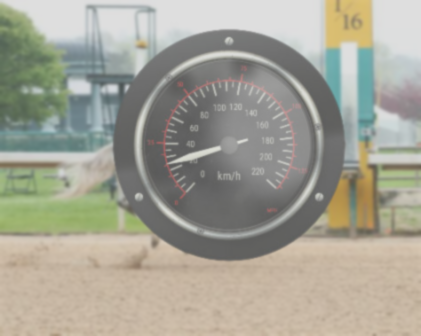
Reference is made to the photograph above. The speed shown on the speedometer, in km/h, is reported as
25 km/h
